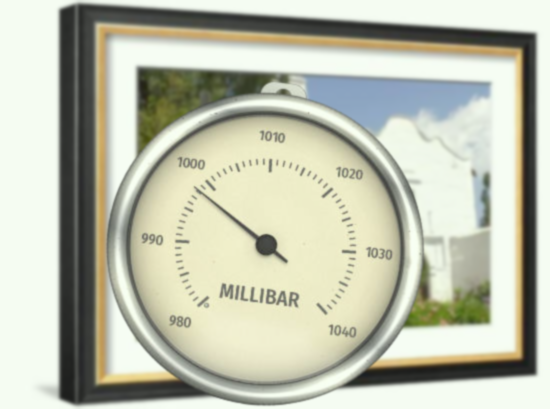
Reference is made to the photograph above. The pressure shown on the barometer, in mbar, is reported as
998 mbar
